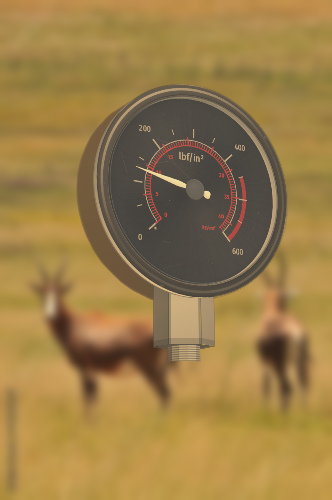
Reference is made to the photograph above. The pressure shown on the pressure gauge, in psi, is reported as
125 psi
